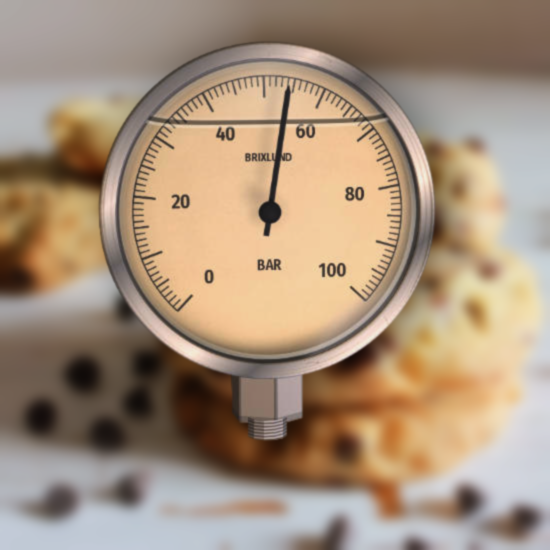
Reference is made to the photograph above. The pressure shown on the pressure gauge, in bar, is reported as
54 bar
